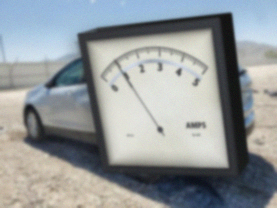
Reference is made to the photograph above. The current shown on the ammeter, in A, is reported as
1 A
